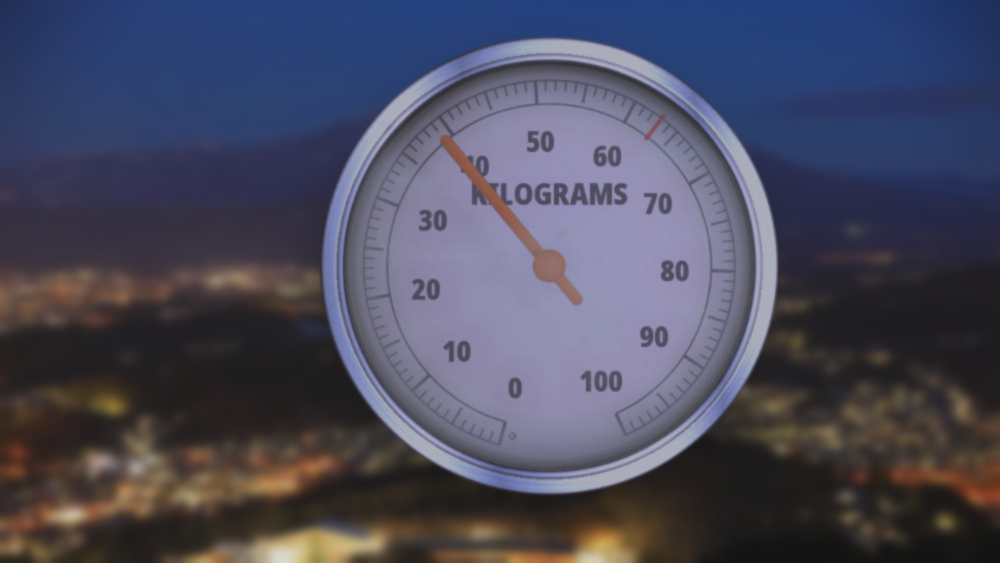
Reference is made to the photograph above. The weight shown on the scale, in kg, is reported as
39 kg
